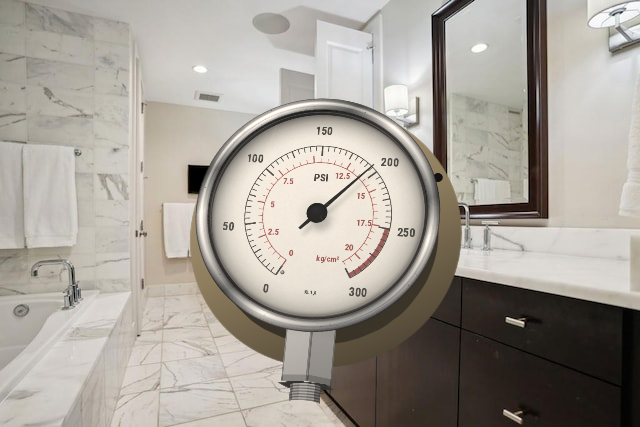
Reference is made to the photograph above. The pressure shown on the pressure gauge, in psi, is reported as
195 psi
